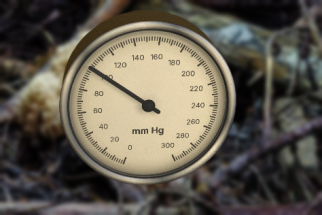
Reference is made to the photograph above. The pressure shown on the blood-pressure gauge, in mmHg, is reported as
100 mmHg
